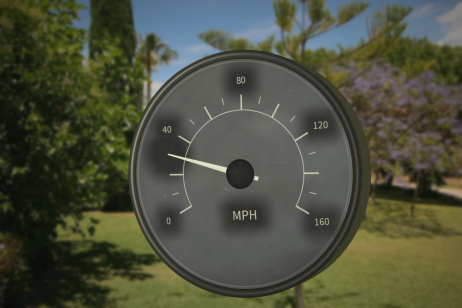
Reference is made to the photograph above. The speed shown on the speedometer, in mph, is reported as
30 mph
